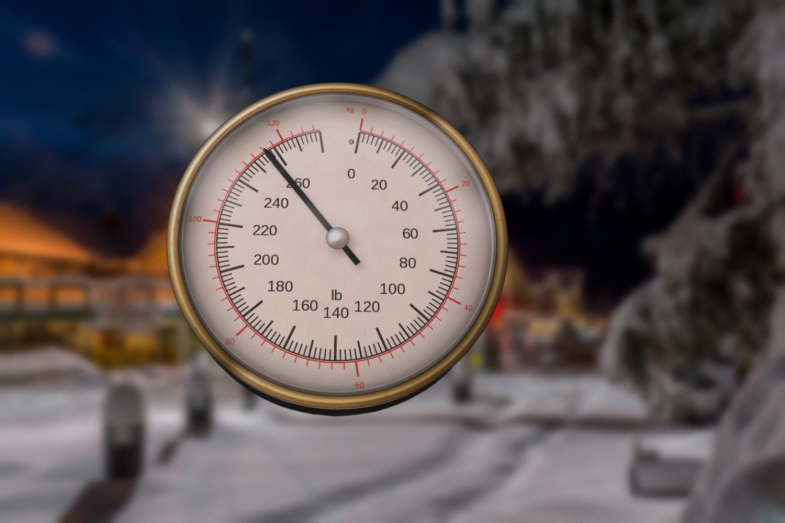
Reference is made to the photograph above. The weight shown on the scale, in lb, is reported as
256 lb
